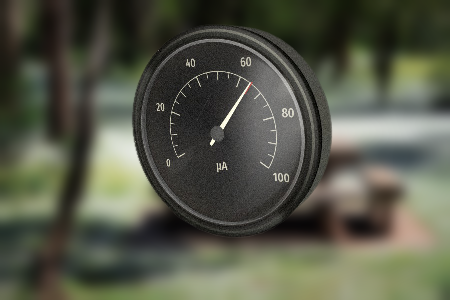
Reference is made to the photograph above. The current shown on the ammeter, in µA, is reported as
65 µA
